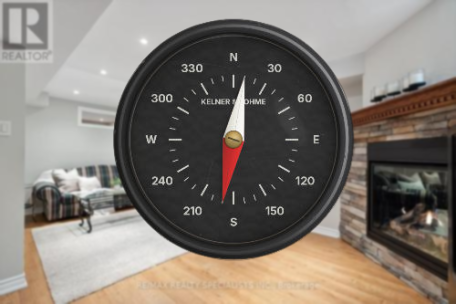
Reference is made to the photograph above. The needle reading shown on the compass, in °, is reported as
190 °
